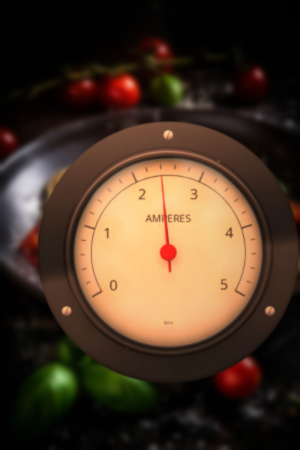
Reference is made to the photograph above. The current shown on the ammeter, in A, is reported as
2.4 A
